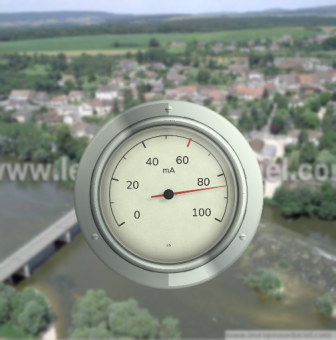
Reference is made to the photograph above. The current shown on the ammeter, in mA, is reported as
85 mA
